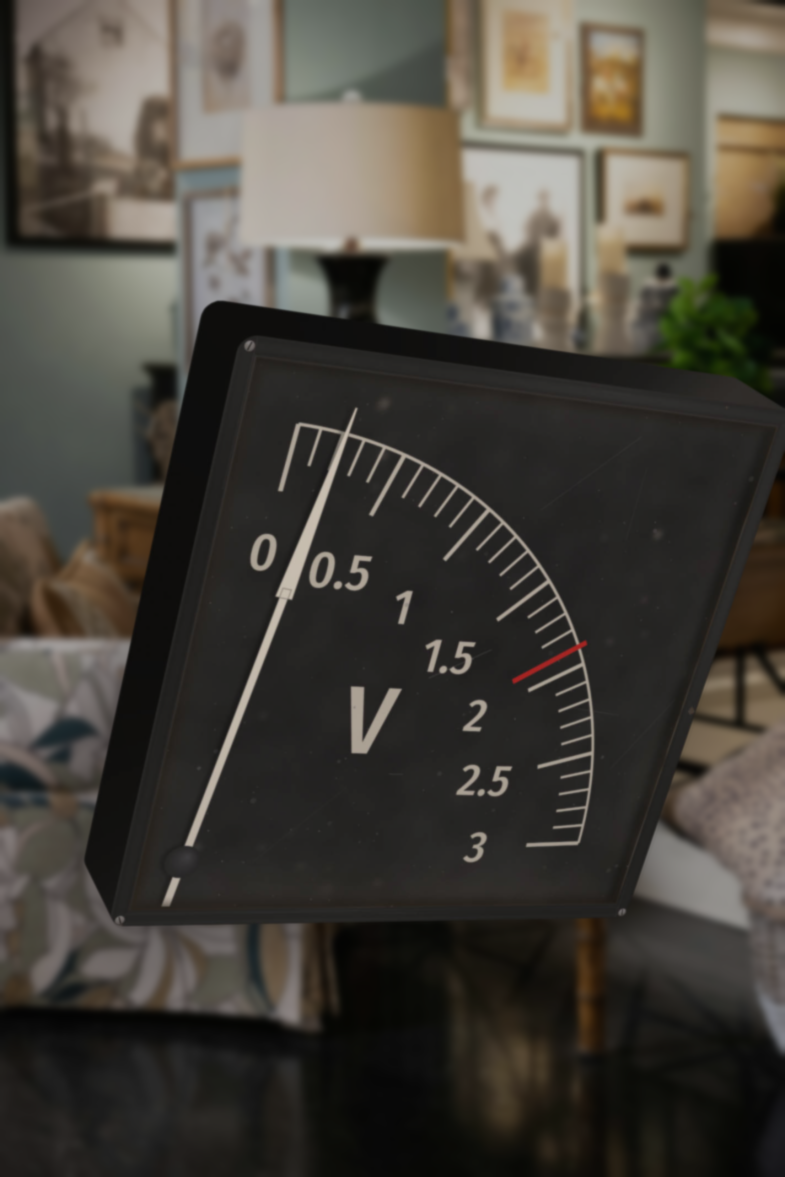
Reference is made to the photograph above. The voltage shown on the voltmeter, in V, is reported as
0.2 V
